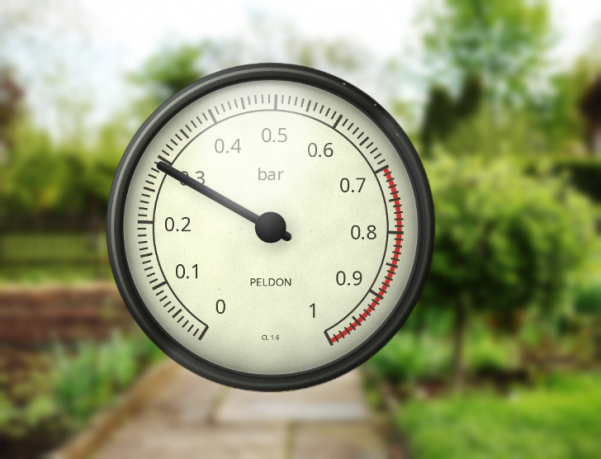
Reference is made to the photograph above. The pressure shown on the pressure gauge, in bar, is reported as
0.29 bar
